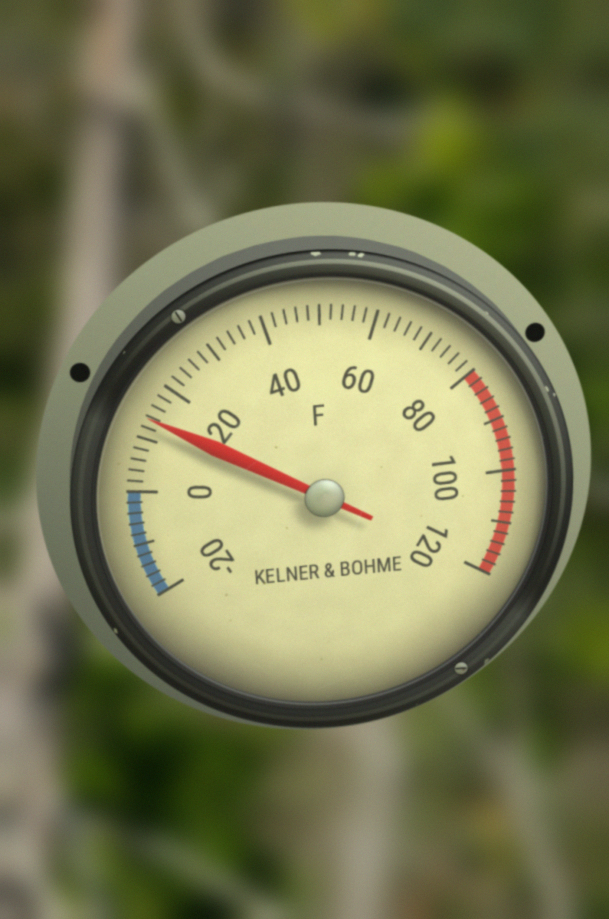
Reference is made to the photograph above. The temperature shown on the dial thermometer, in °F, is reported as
14 °F
